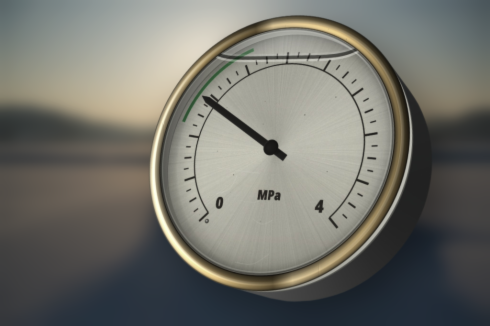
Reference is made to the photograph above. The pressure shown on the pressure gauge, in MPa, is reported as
1.15 MPa
